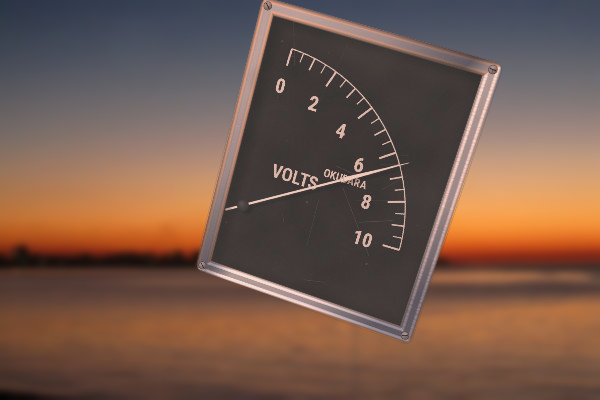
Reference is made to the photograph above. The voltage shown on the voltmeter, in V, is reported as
6.5 V
